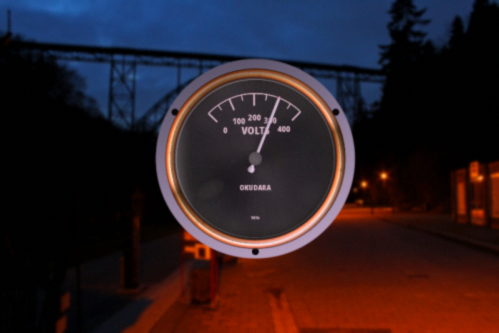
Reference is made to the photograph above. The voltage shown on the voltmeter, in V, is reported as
300 V
